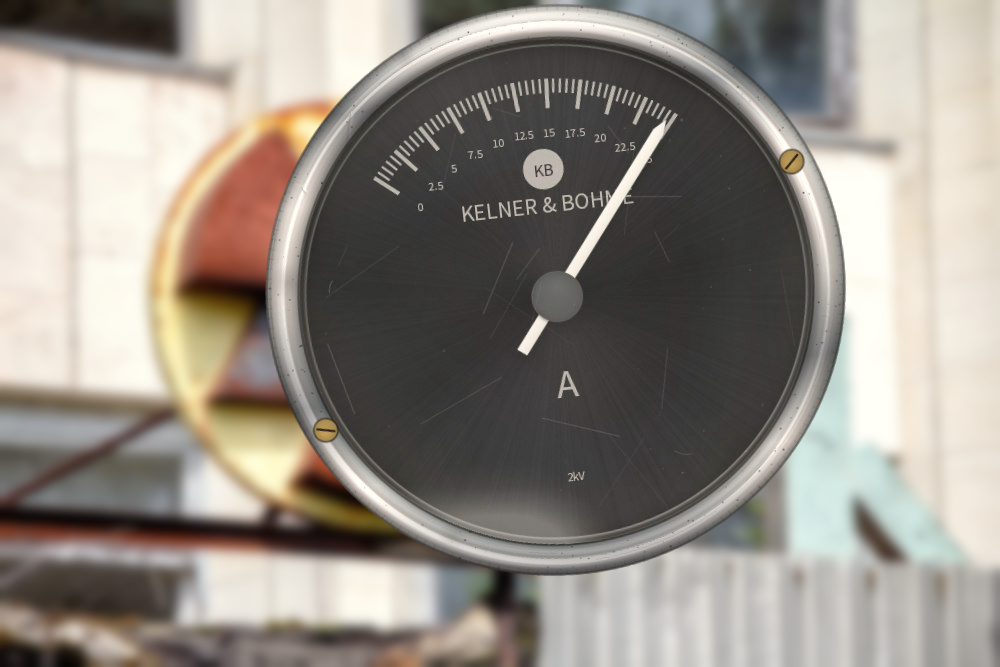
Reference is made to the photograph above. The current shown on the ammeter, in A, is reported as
24.5 A
